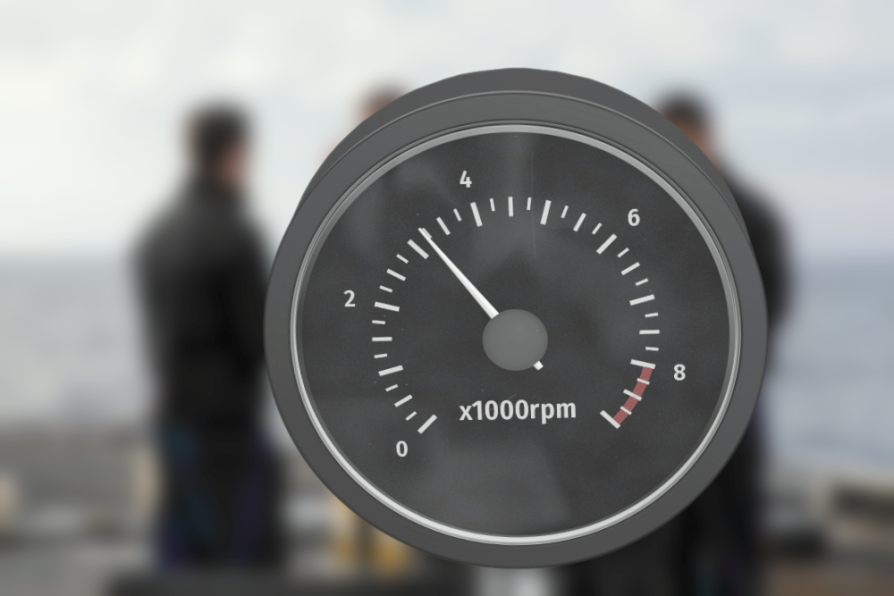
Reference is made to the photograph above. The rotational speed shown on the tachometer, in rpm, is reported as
3250 rpm
